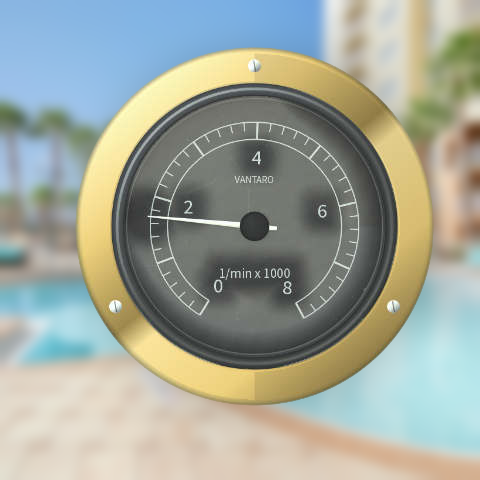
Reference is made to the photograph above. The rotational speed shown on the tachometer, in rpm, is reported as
1700 rpm
